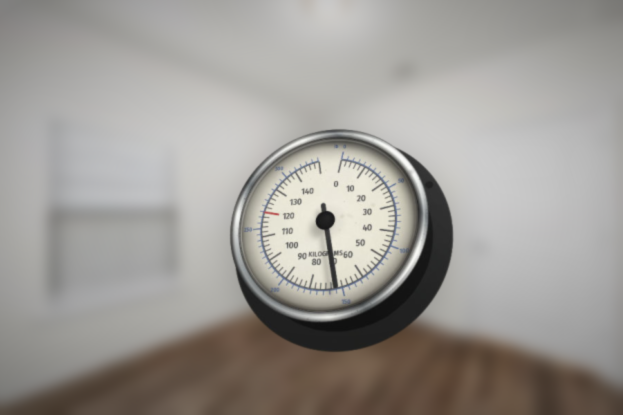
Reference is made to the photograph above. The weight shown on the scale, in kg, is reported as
70 kg
